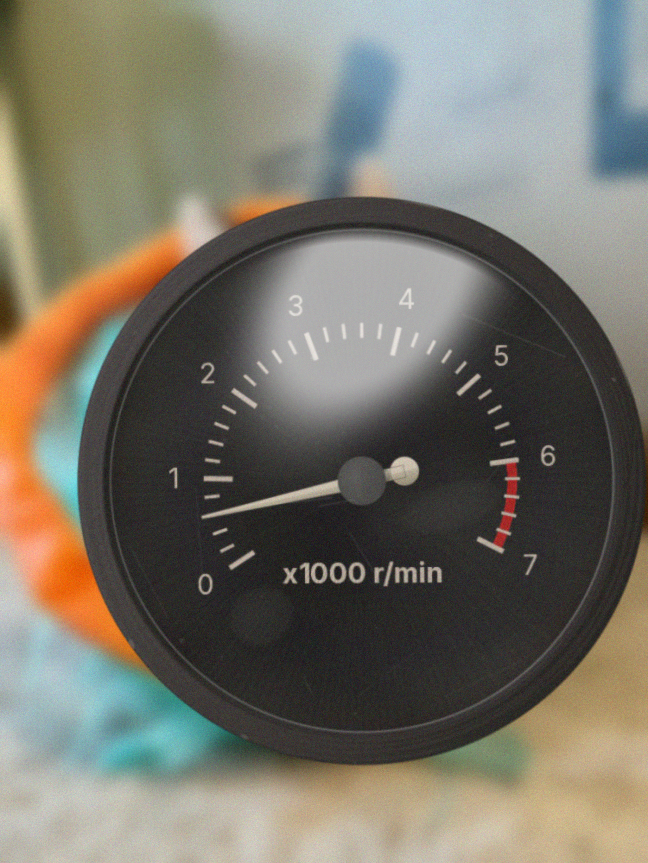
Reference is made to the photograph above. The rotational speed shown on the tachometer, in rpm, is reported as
600 rpm
